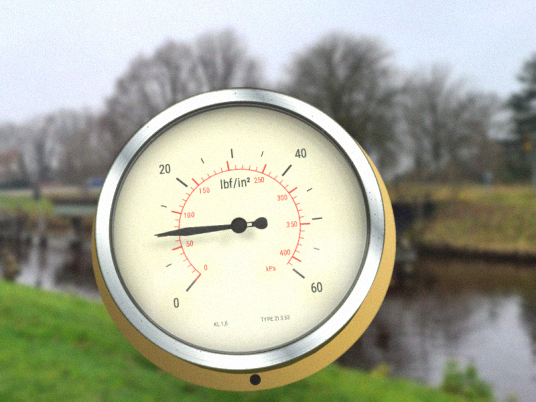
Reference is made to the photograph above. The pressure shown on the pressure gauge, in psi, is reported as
10 psi
